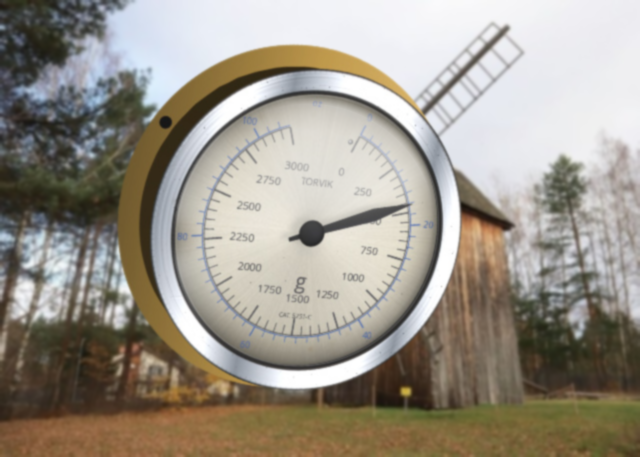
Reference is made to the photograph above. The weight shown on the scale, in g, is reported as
450 g
